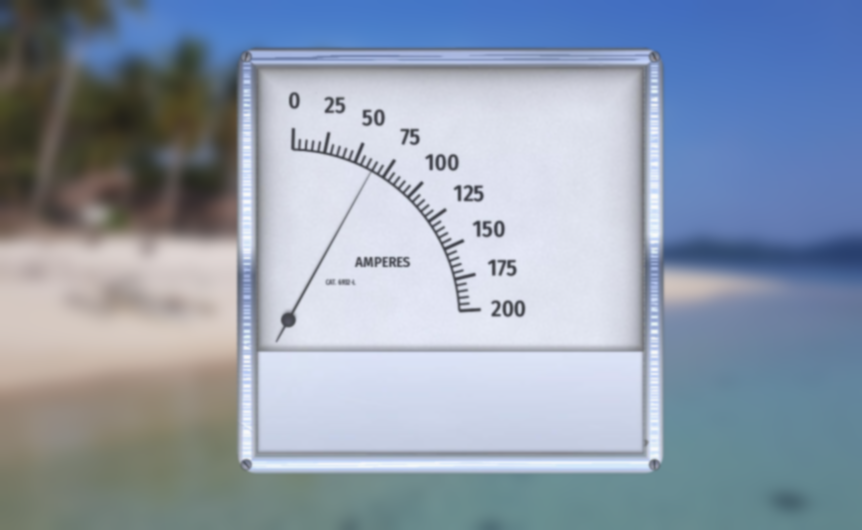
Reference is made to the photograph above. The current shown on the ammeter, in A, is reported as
65 A
